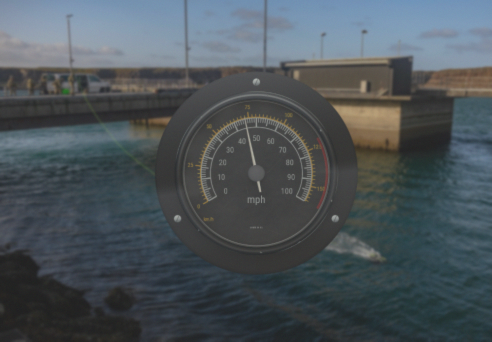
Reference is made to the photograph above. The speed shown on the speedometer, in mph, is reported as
45 mph
